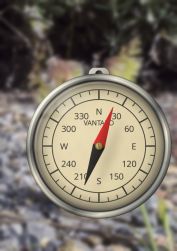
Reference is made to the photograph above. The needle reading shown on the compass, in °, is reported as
20 °
